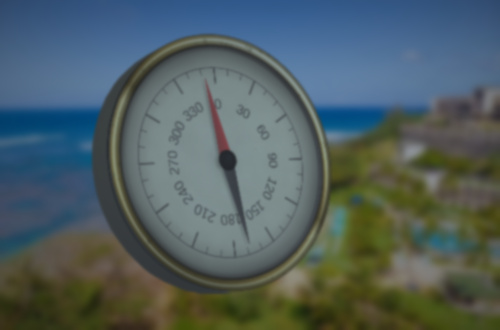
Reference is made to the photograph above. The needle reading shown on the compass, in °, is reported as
350 °
